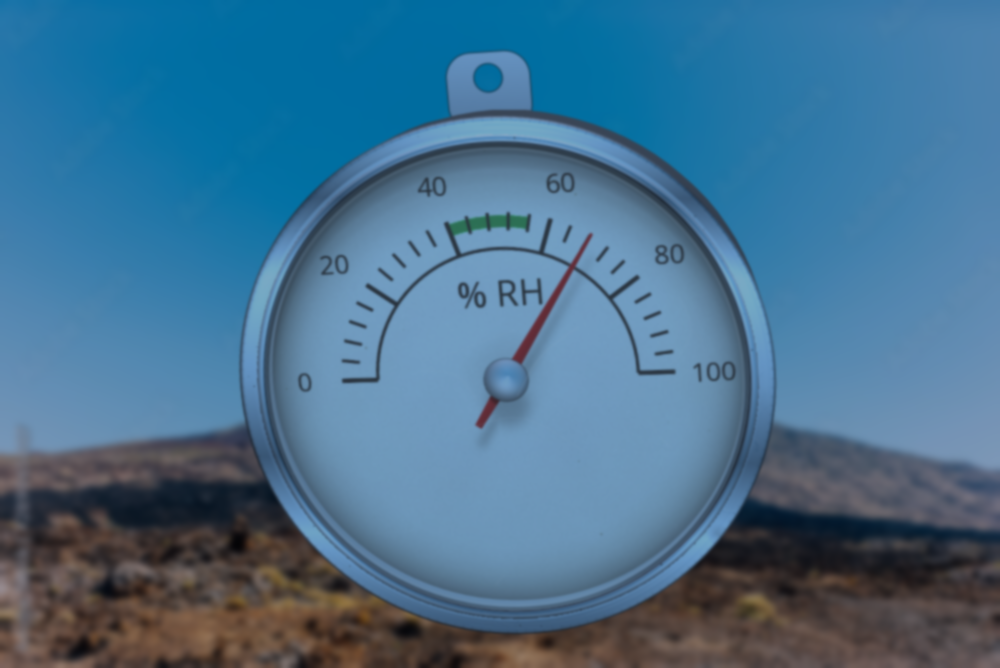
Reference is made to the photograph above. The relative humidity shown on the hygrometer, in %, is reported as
68 %
